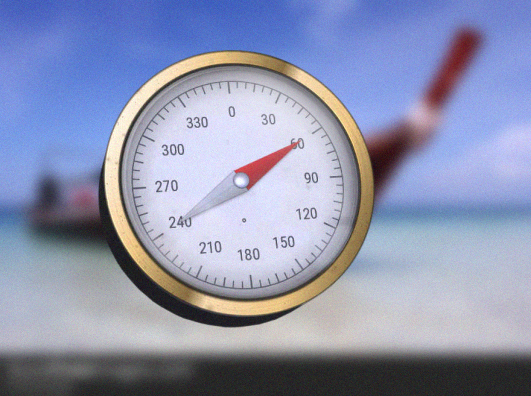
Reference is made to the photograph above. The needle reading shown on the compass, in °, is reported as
60 °
